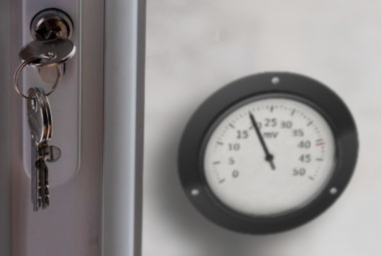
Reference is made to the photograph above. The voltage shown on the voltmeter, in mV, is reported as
20 mV
